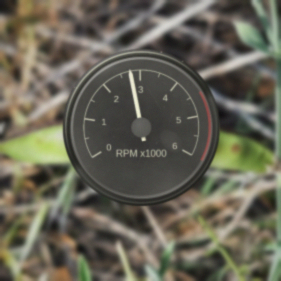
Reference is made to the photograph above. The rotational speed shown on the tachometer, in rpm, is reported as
2750 rpm
